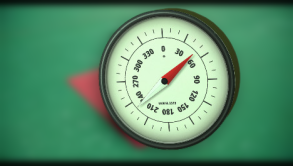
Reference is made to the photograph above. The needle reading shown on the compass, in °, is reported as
50 °
